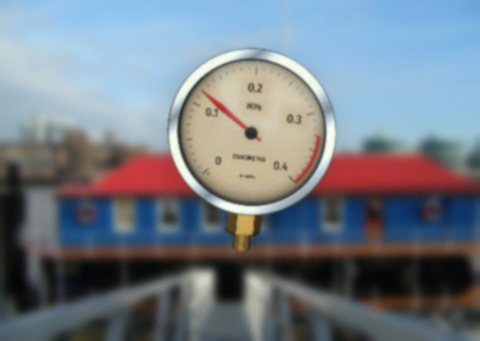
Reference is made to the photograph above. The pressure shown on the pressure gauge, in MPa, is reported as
0.12 MPa
